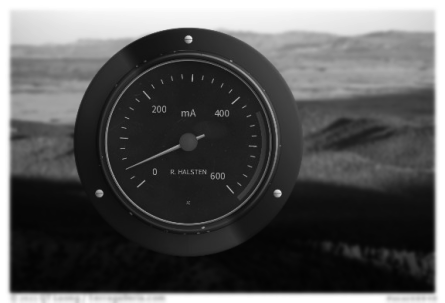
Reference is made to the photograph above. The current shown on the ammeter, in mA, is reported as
40 mA
